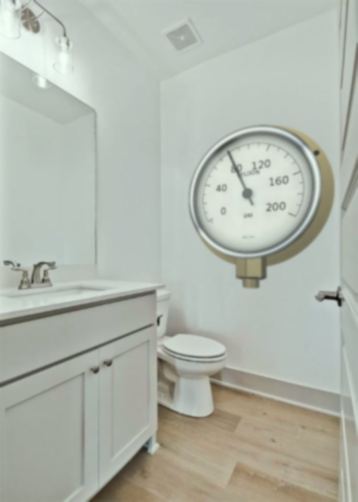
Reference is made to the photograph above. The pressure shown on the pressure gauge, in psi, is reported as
80 psi
